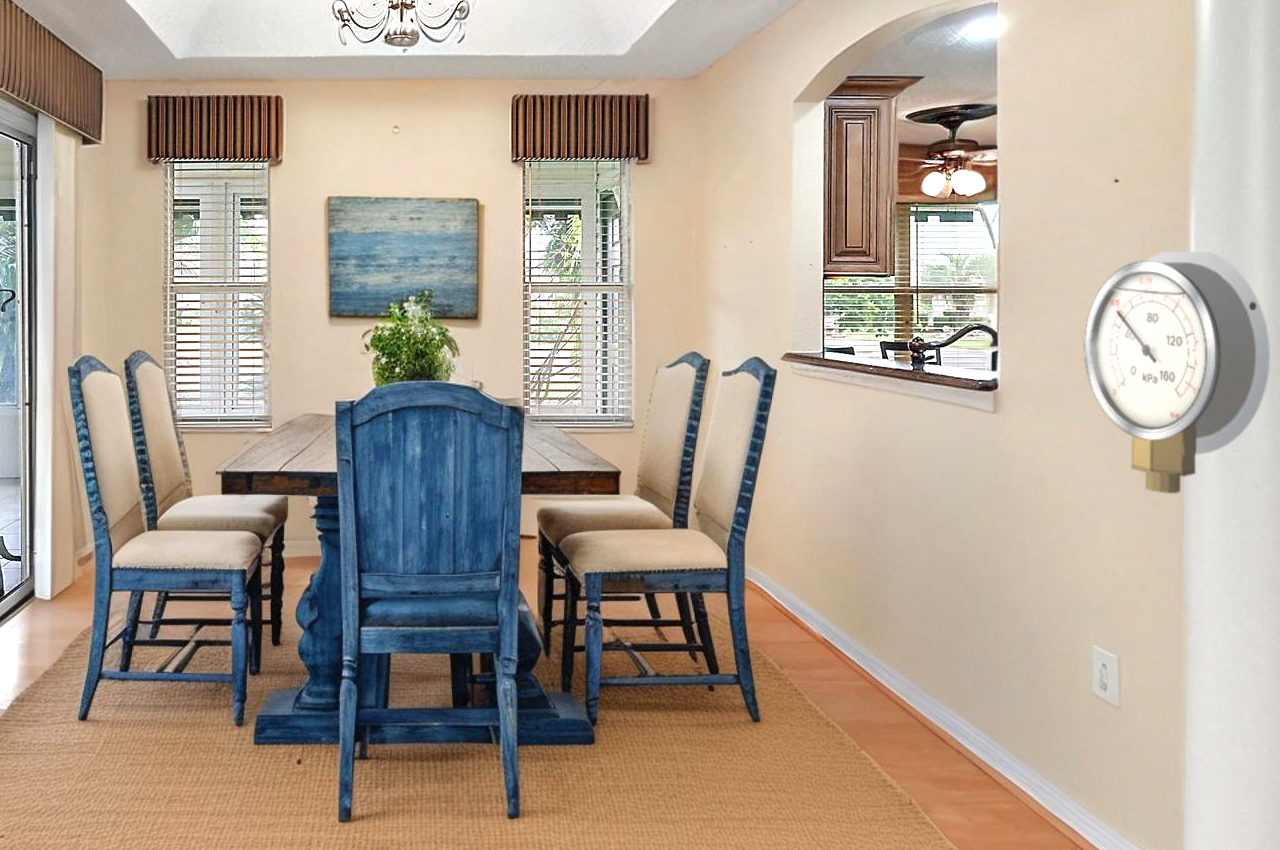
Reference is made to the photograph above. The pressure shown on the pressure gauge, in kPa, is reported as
50 kPa
